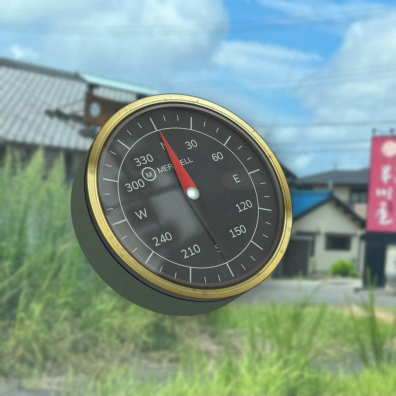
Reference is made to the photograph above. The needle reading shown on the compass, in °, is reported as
0 °
